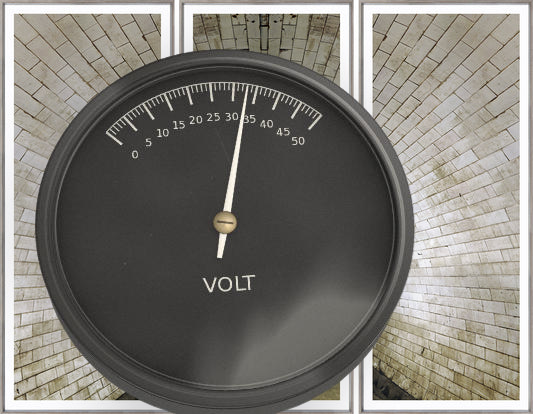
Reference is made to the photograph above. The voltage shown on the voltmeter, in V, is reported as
33 V
